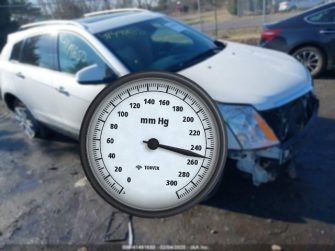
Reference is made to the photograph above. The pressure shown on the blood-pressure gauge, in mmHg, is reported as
250 mmHg
